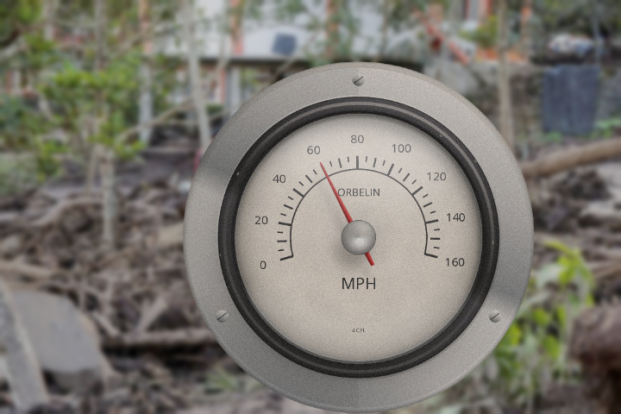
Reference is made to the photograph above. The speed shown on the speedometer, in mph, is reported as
60 mph
